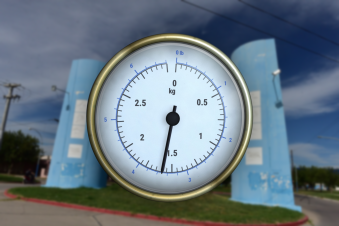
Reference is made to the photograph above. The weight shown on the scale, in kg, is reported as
1.6 kg
